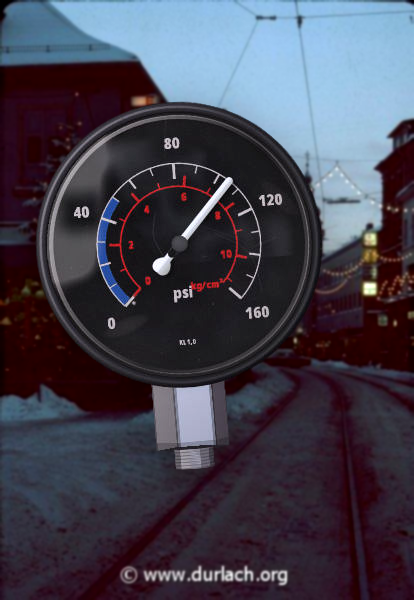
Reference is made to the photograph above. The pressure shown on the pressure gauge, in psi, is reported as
105 psi
